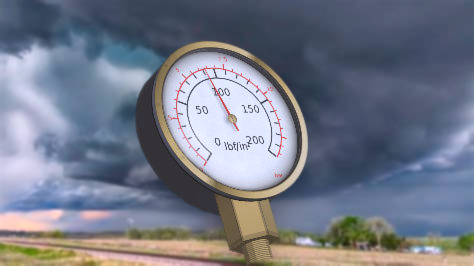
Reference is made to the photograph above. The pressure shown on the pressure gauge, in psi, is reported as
90 psi
